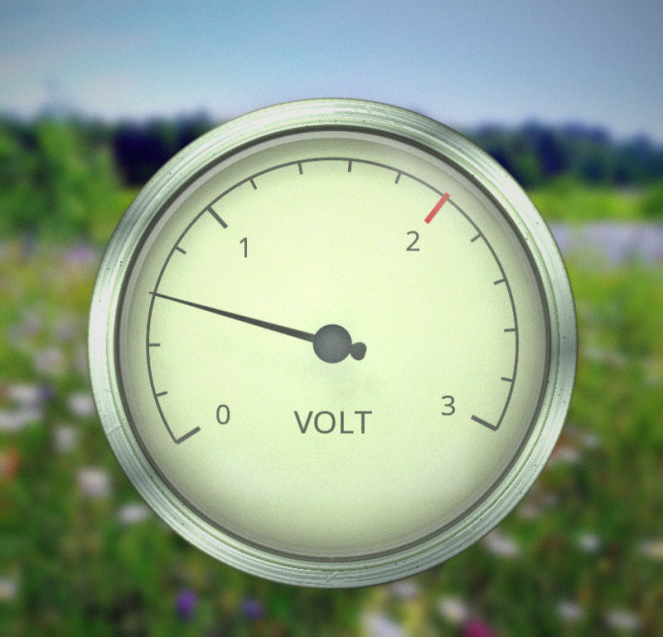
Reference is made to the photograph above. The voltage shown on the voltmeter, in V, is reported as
0.6 V
